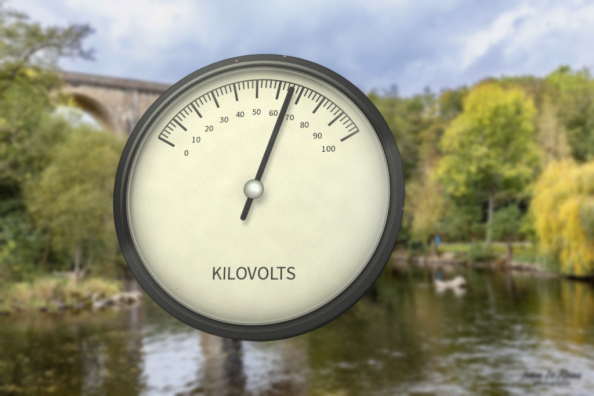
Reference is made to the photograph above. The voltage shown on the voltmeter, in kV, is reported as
66 kV
